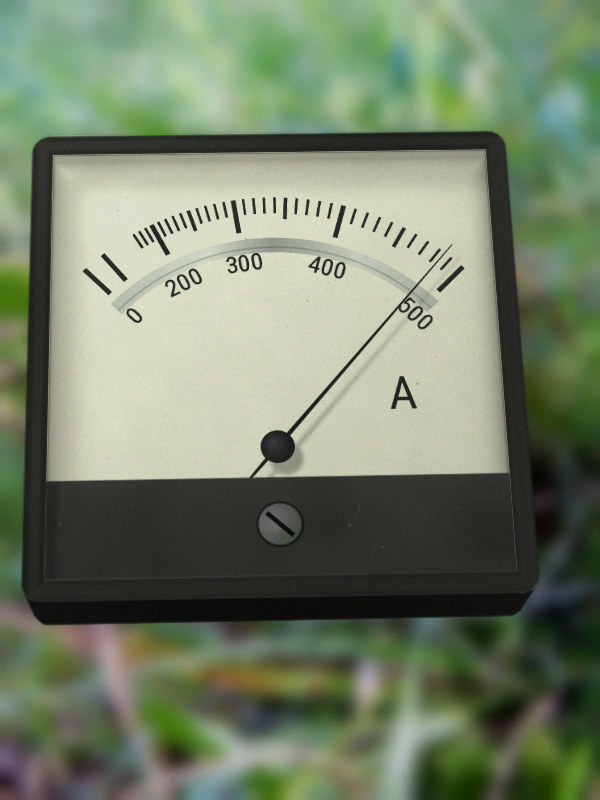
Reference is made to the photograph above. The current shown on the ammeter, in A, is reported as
485 A
